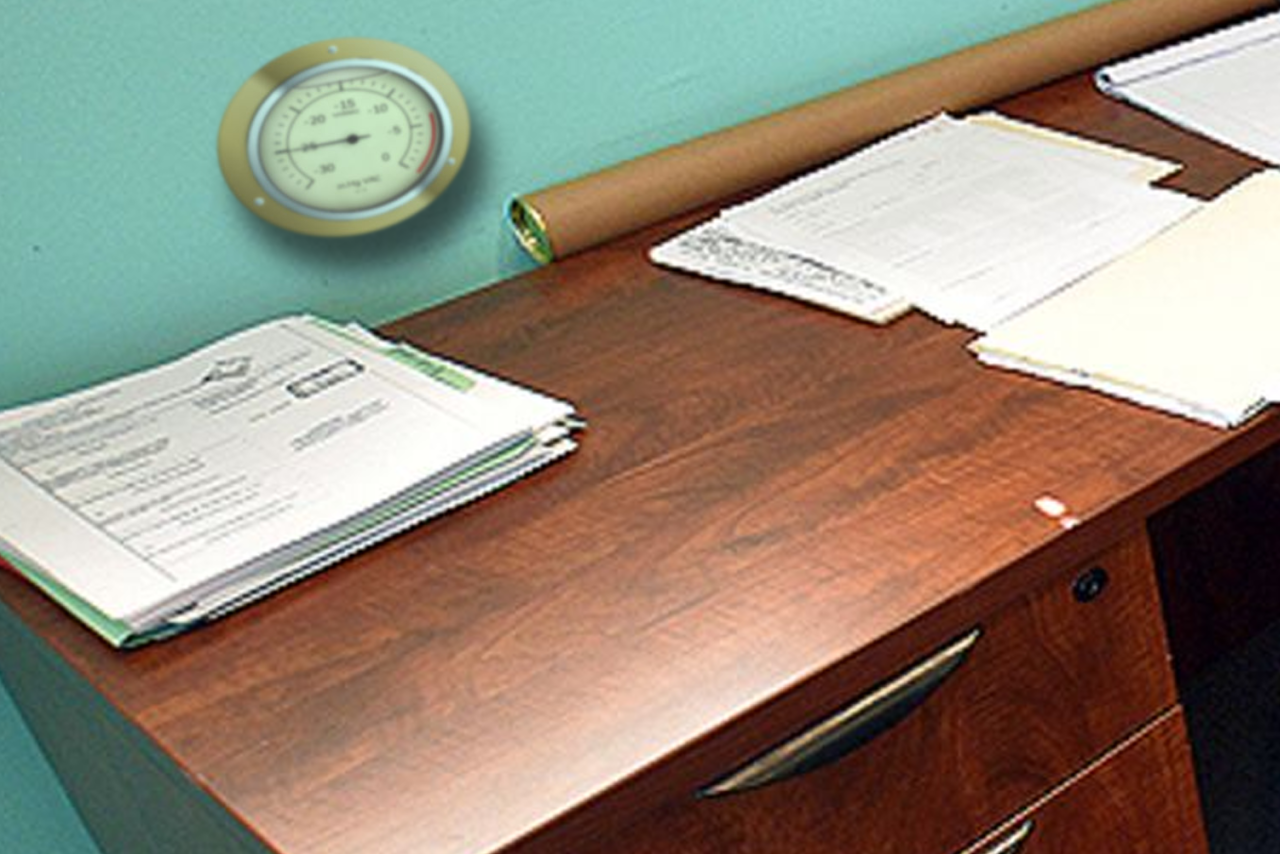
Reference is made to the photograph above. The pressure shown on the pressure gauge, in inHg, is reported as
-25 inHg
